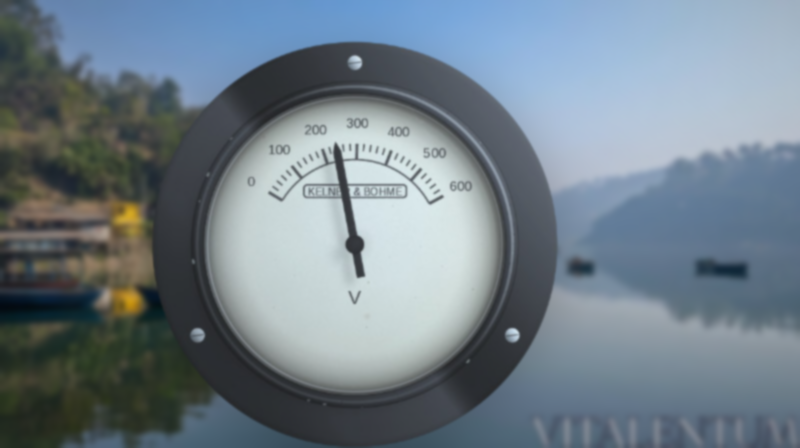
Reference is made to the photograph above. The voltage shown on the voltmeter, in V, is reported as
240 V
